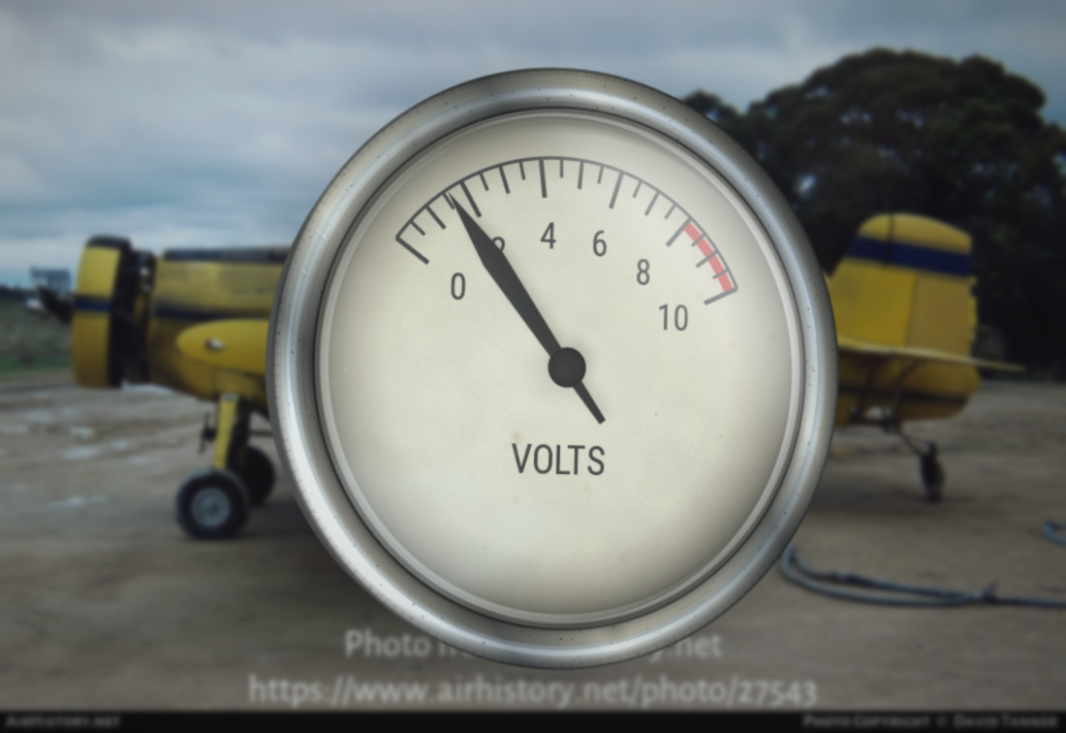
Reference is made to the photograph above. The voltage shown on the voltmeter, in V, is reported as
1.5 V
